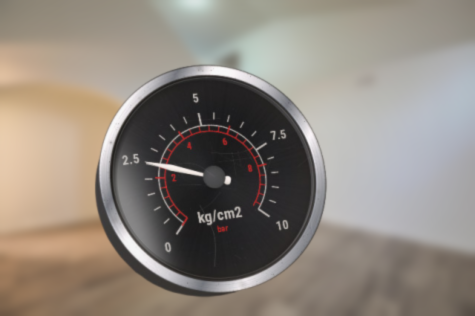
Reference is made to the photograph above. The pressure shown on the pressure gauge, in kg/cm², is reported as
2.5 kg/cm²
